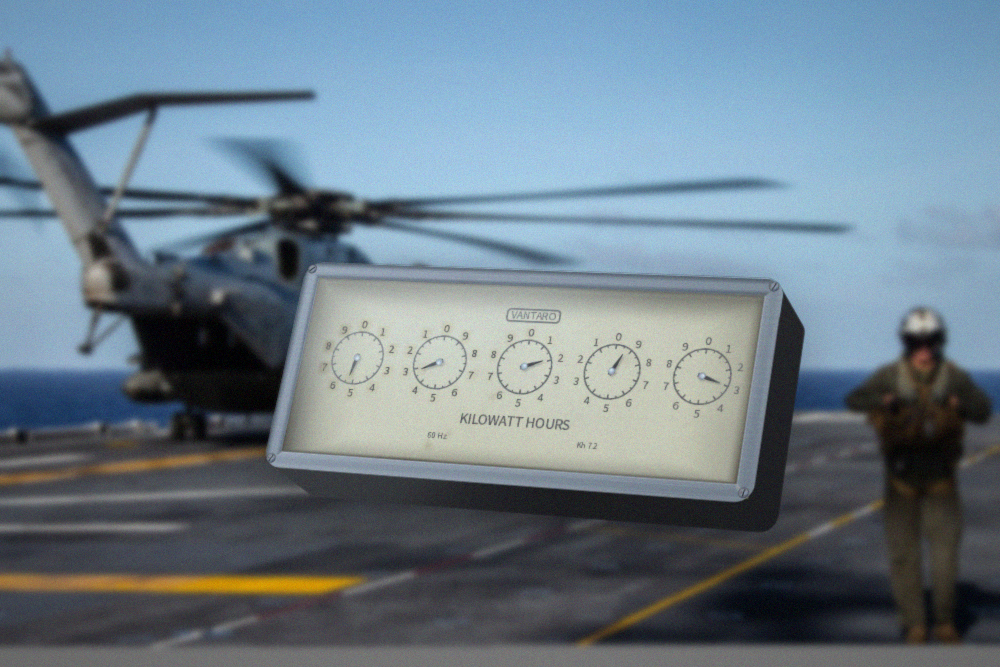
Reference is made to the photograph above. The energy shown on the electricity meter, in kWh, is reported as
53193 kWh
